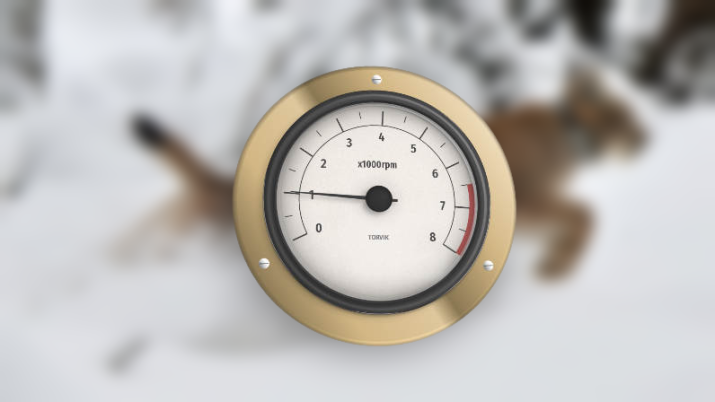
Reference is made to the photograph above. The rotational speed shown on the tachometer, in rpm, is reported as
1000 rpm
